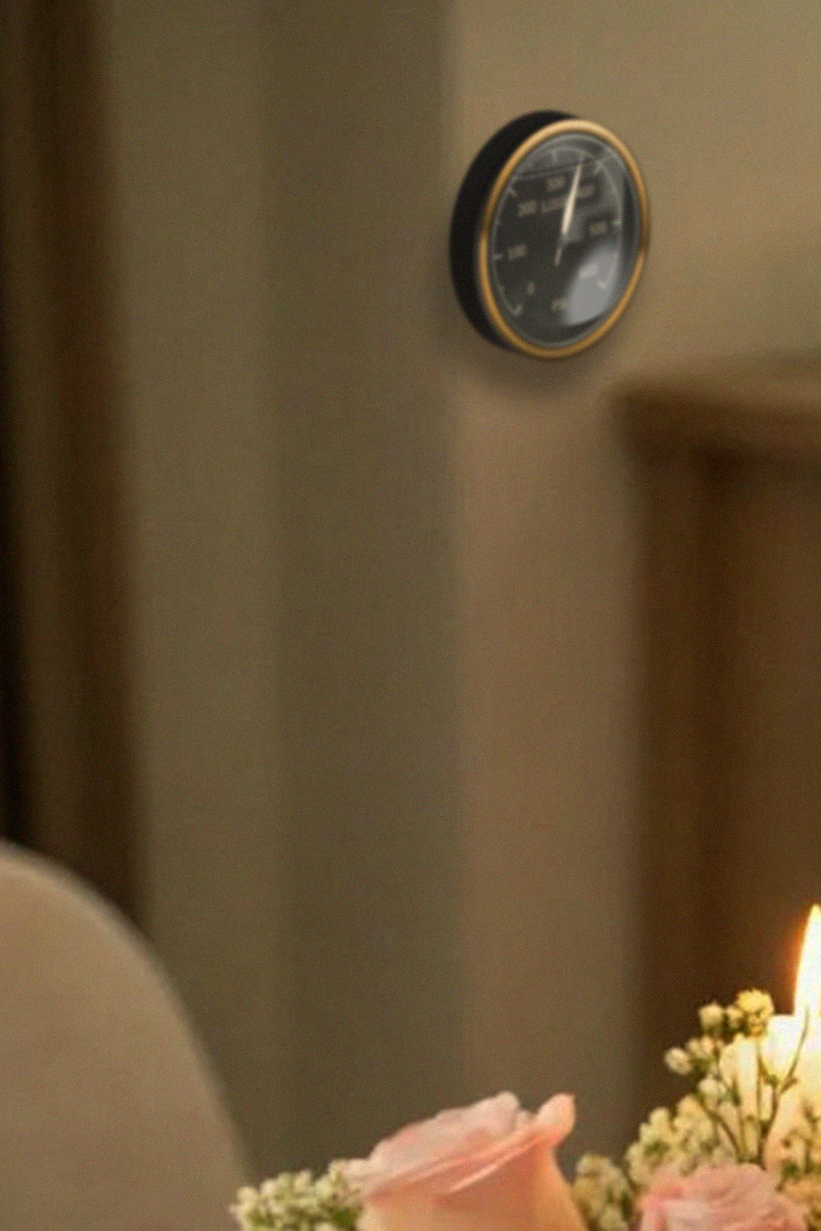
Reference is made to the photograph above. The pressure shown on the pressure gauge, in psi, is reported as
350 psi
